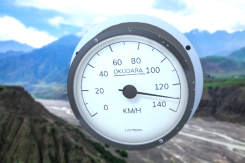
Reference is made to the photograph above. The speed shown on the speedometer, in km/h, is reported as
130 km/h
